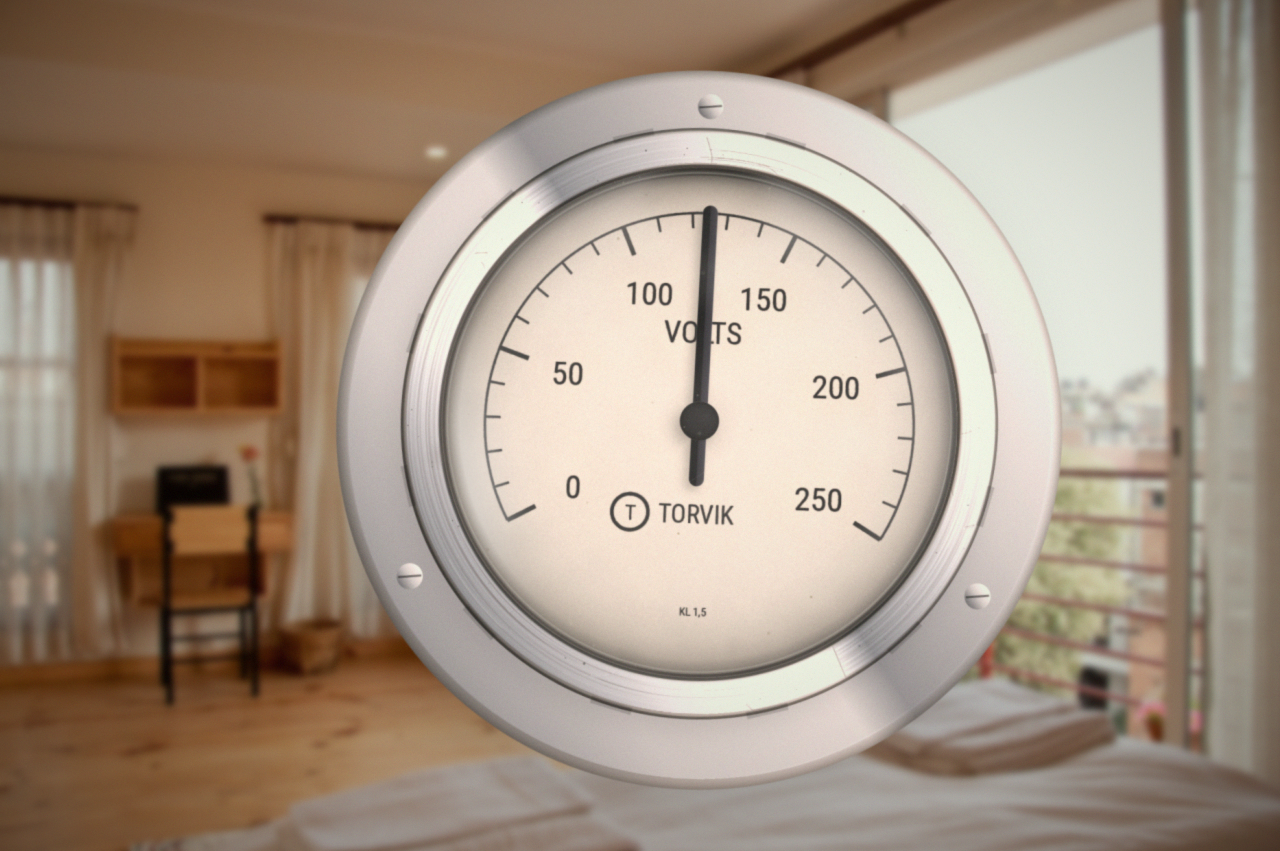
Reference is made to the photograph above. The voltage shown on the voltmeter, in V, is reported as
125 V
